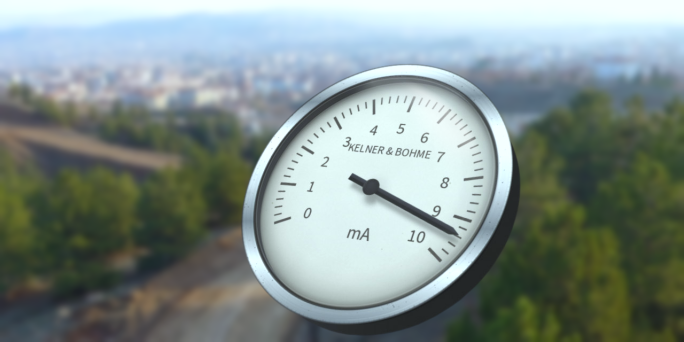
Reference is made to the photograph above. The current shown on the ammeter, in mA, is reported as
9.4 mA
